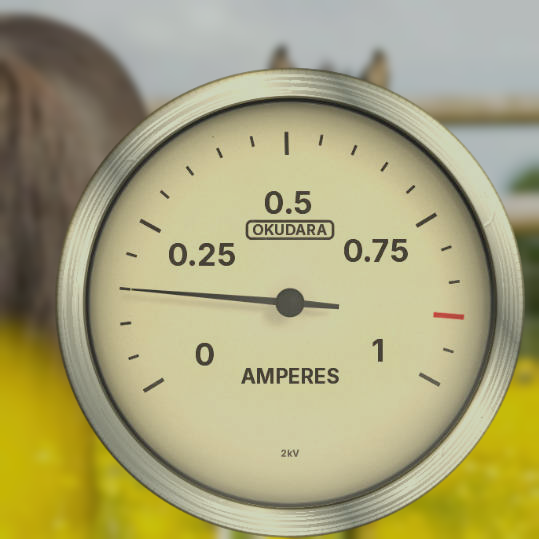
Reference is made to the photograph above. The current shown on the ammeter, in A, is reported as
0.15 A
